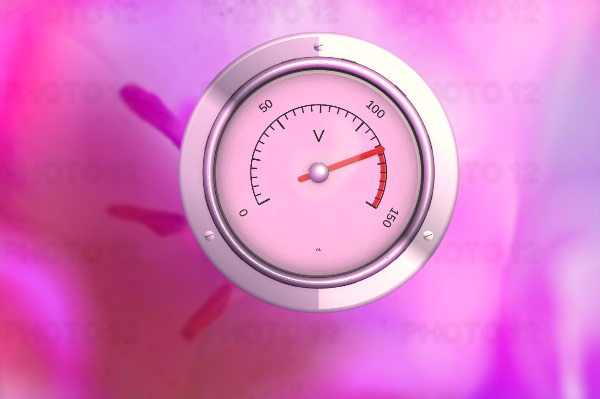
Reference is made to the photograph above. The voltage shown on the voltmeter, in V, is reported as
117.5 V
